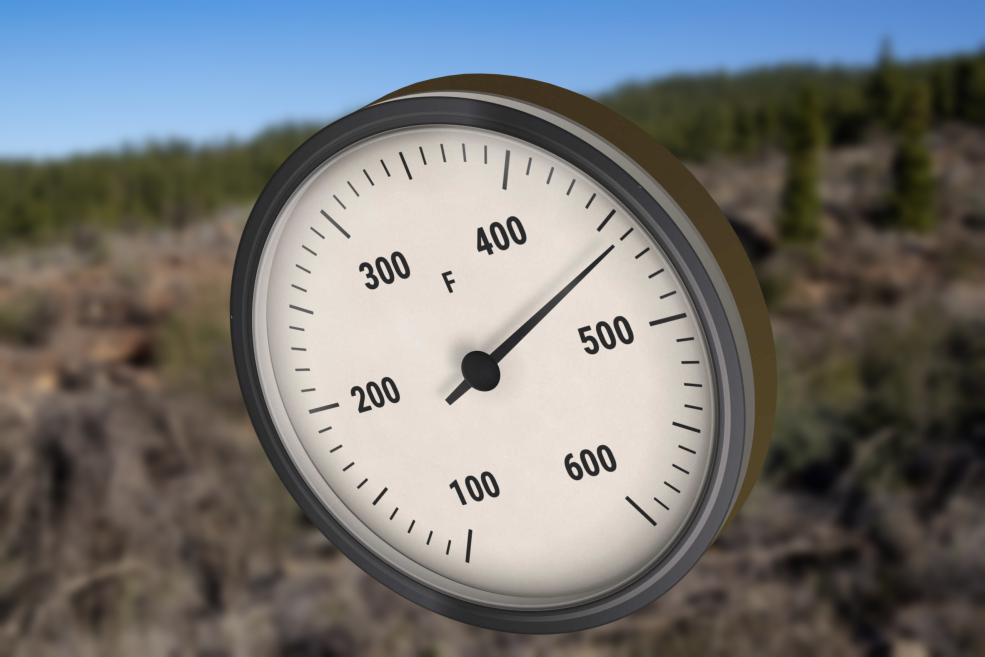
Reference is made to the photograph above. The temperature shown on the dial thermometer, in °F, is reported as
460 °F
